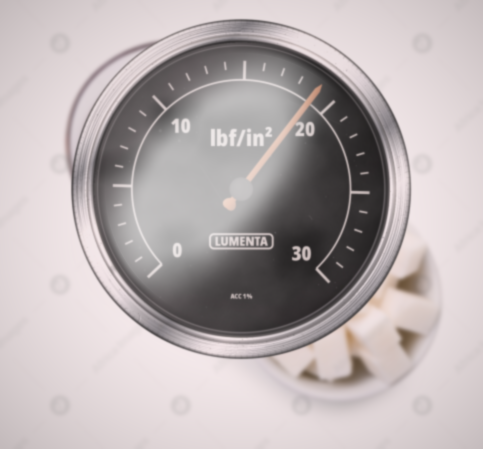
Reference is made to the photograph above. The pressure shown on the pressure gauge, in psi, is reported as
19 psi
